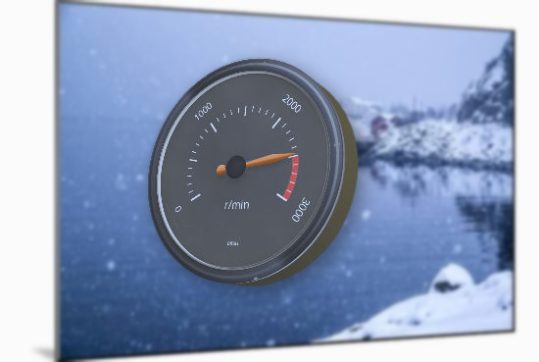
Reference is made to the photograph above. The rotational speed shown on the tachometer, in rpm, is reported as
2500 rpm
